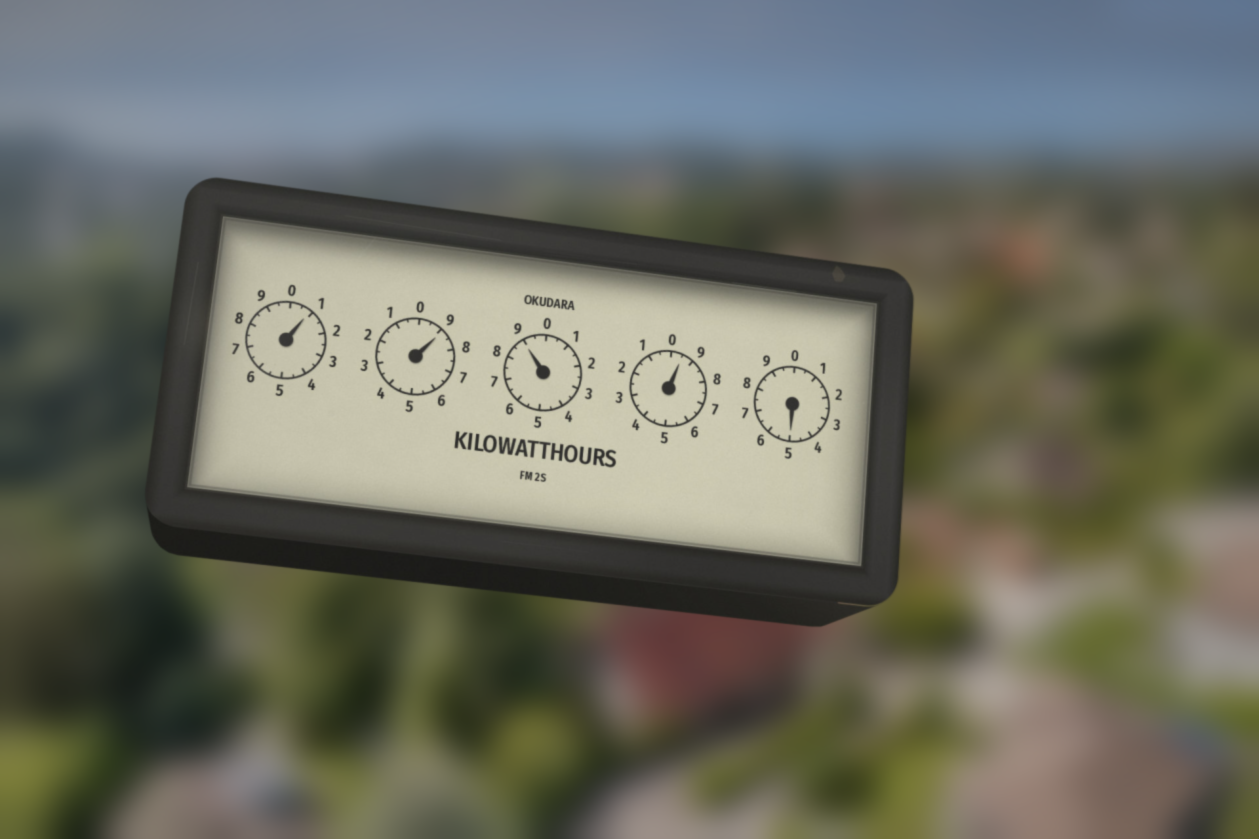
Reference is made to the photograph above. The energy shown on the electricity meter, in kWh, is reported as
8895 kWh
